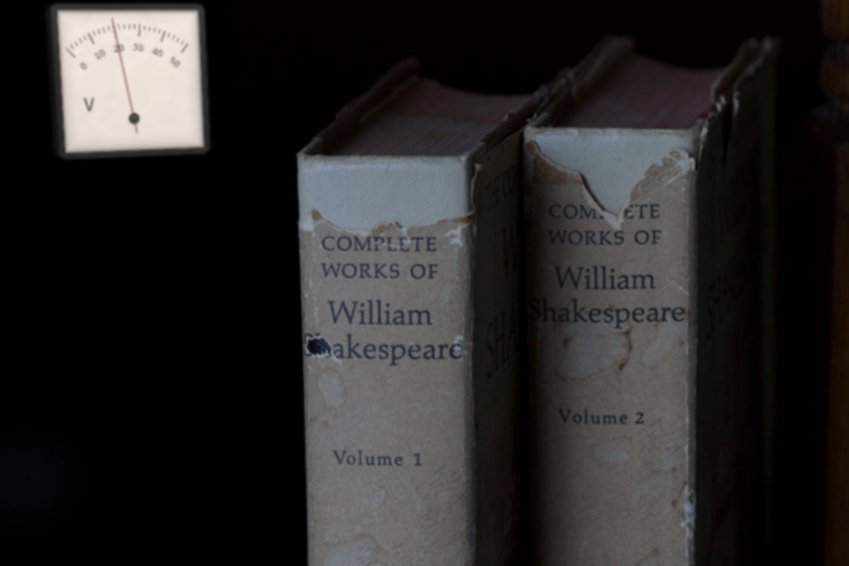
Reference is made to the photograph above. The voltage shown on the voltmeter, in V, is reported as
20 V
